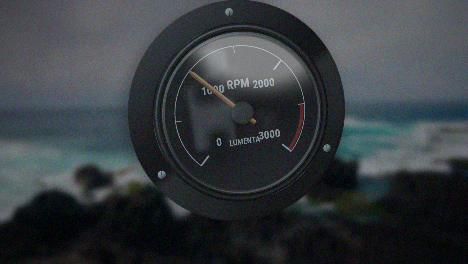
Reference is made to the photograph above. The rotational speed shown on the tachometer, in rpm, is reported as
1000 rpm
